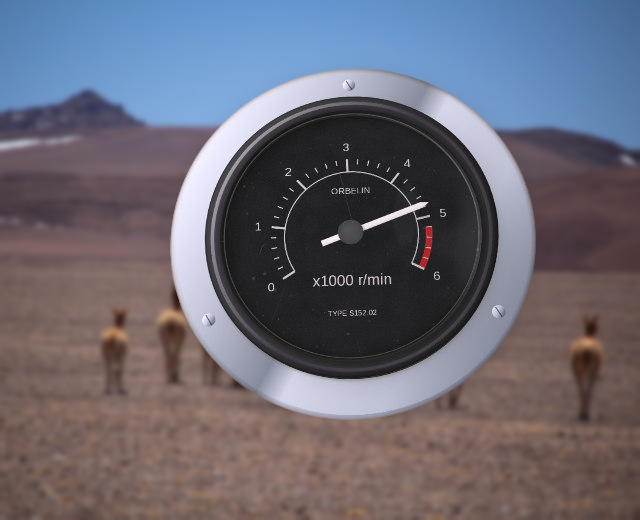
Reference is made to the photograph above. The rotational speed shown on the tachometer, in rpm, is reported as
4800 rpm
